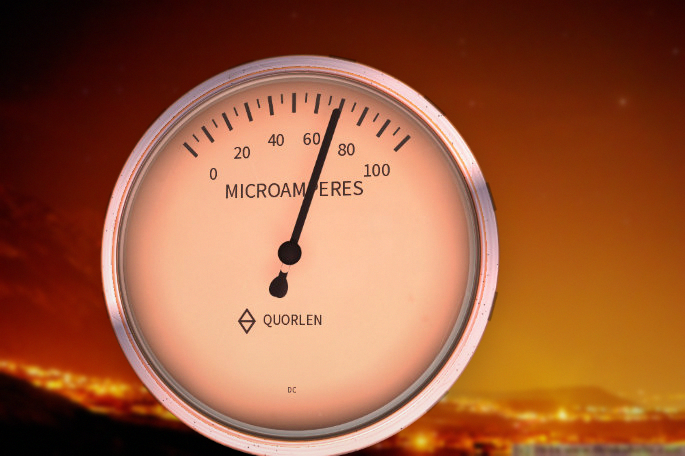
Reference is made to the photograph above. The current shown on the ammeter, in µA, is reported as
70 µA
